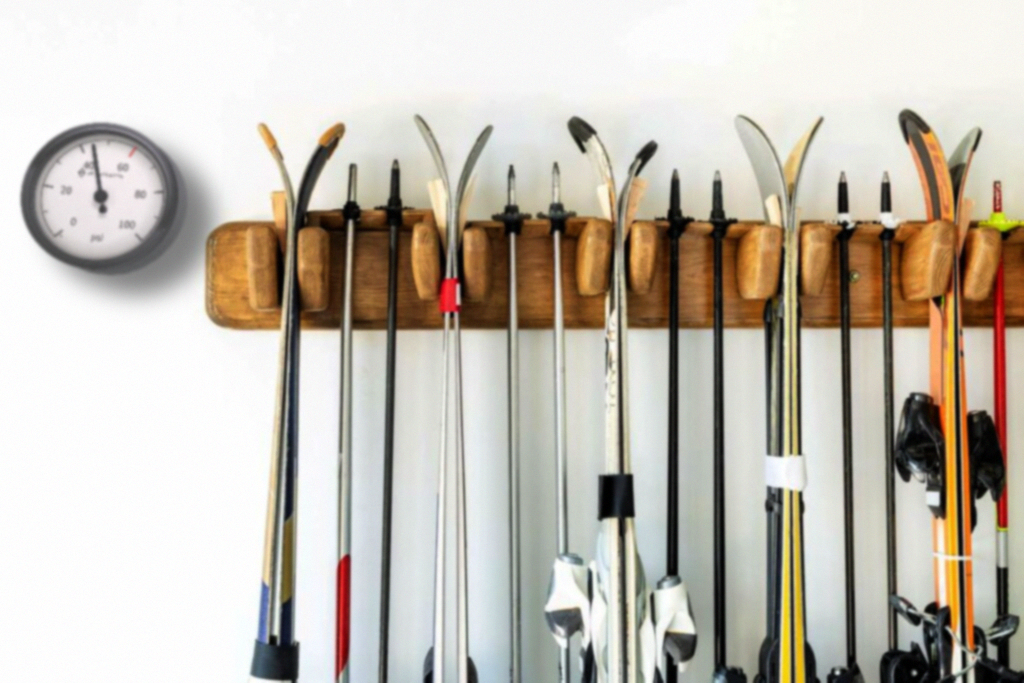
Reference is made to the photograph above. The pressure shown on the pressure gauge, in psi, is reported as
45 psi
